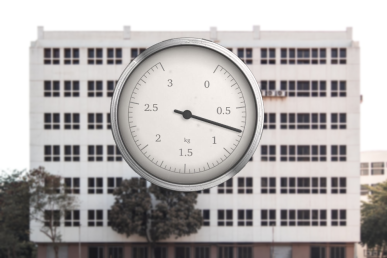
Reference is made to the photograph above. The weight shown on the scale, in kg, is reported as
0.75 kg
